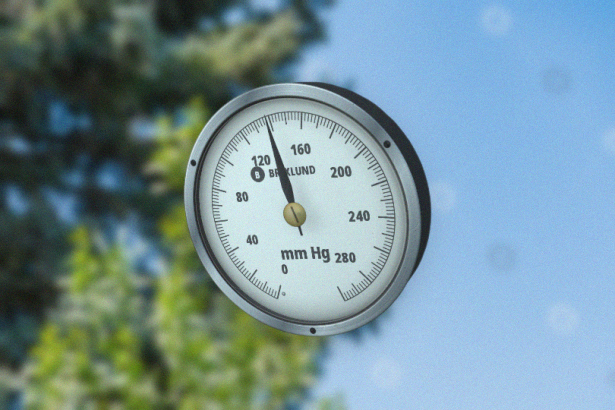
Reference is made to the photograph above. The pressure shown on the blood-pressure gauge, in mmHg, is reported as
140 mmHg
